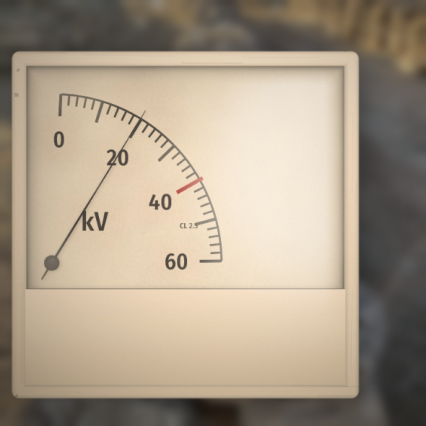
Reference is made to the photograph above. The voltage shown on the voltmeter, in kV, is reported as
20 kV
